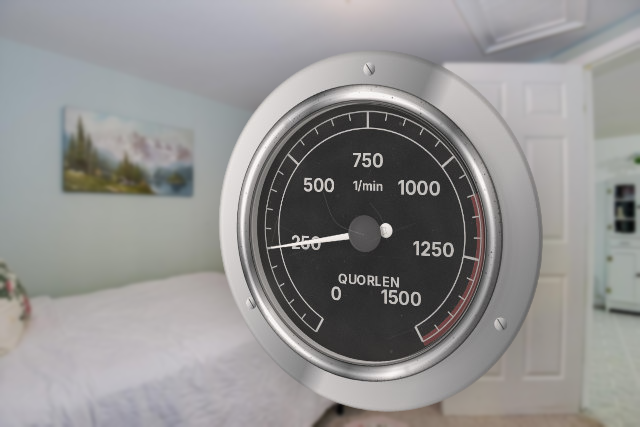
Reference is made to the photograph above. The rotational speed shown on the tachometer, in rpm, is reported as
250 rpm
